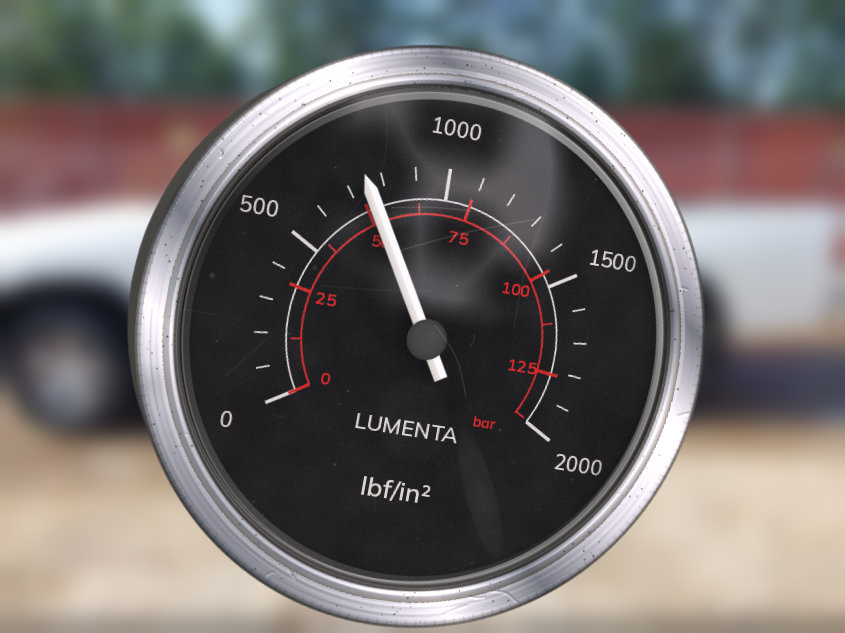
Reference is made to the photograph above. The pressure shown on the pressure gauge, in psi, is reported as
750 psi
